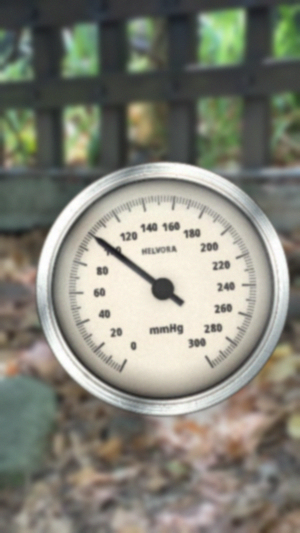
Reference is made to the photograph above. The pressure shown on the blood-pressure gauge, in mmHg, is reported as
100 mmHg
